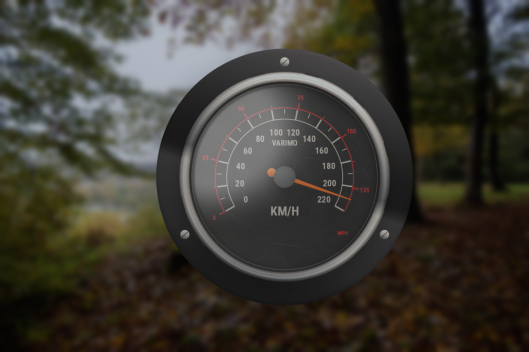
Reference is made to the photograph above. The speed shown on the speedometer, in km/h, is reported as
210 km/h
